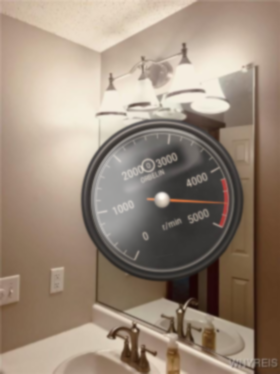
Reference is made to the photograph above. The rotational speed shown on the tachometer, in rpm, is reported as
4600 rpm
